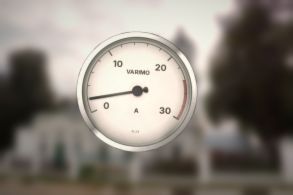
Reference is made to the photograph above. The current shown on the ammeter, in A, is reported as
2 A
